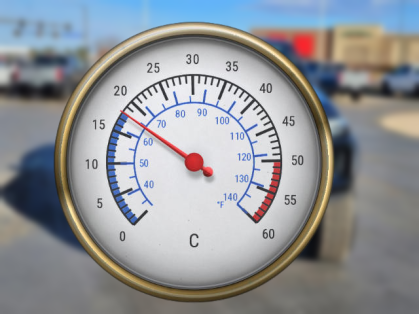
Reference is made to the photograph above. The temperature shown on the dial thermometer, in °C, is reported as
18 °C
